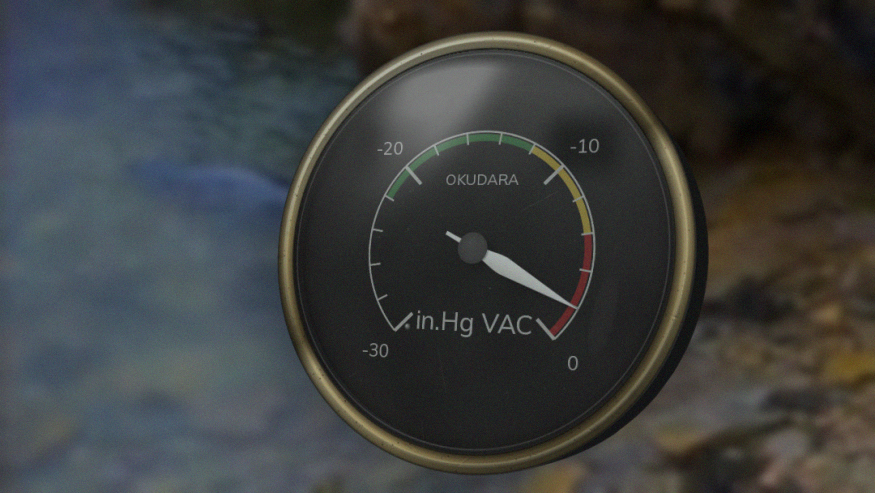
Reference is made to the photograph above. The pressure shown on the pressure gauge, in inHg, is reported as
-2 inHg
